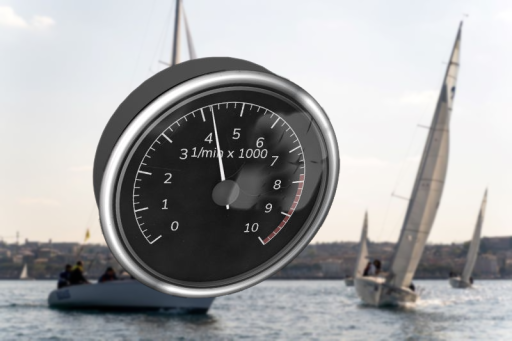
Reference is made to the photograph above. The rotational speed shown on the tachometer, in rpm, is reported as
4200 rpm
